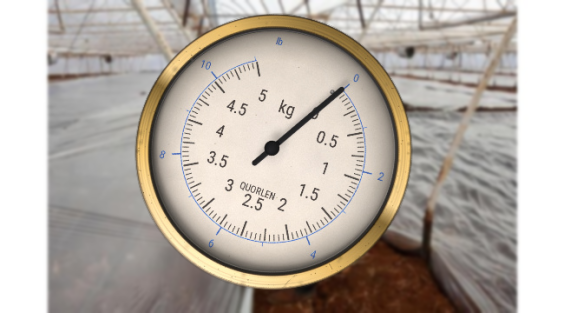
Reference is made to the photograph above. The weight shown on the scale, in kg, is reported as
0 kg
